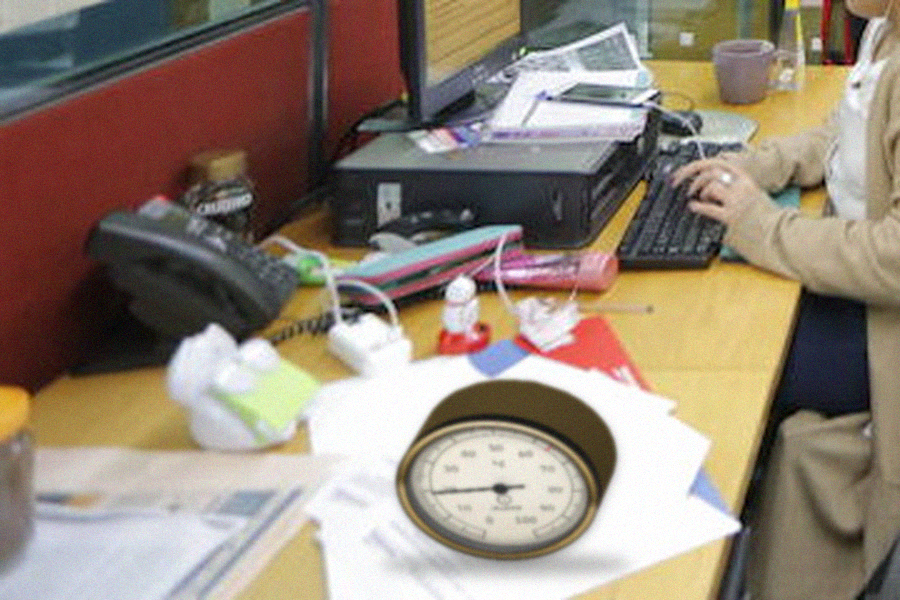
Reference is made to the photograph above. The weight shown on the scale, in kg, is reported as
20 kg
